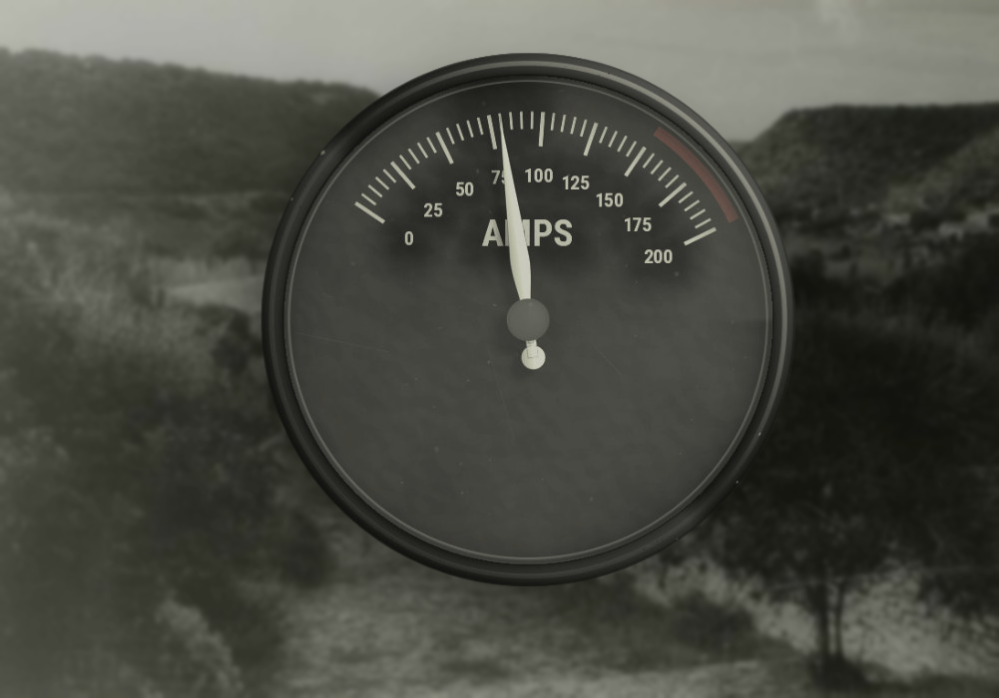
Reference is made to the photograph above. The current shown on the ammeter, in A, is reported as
80 A
